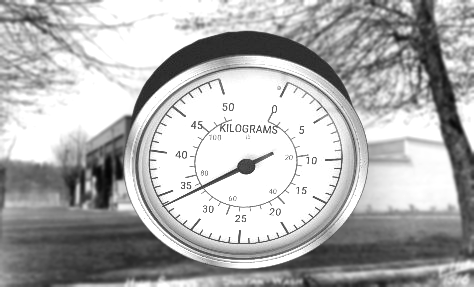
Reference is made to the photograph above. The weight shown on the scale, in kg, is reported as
34 kg
